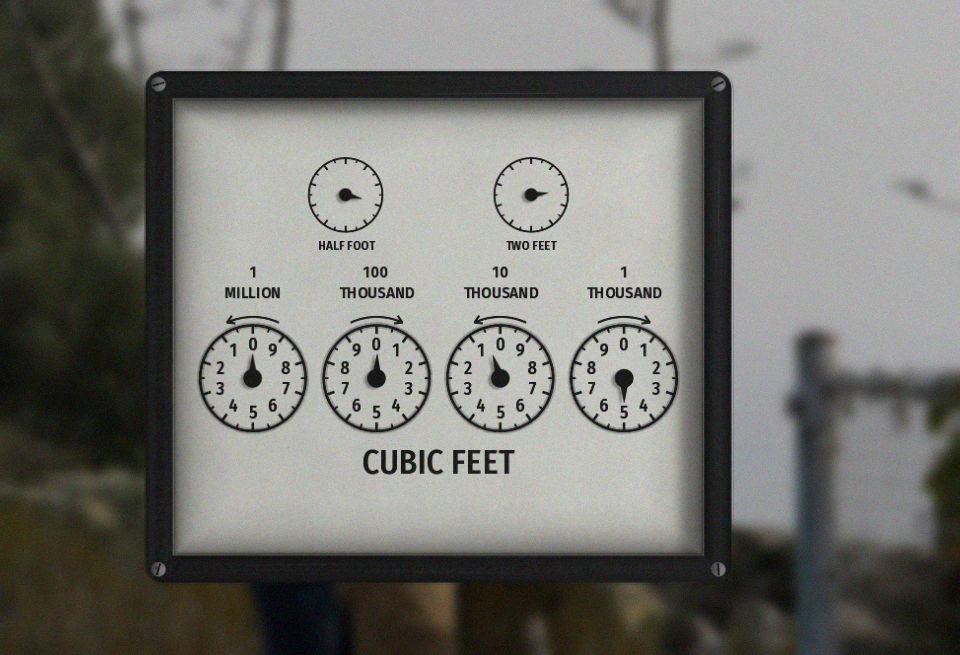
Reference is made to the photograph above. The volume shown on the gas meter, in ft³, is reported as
500 ft³
